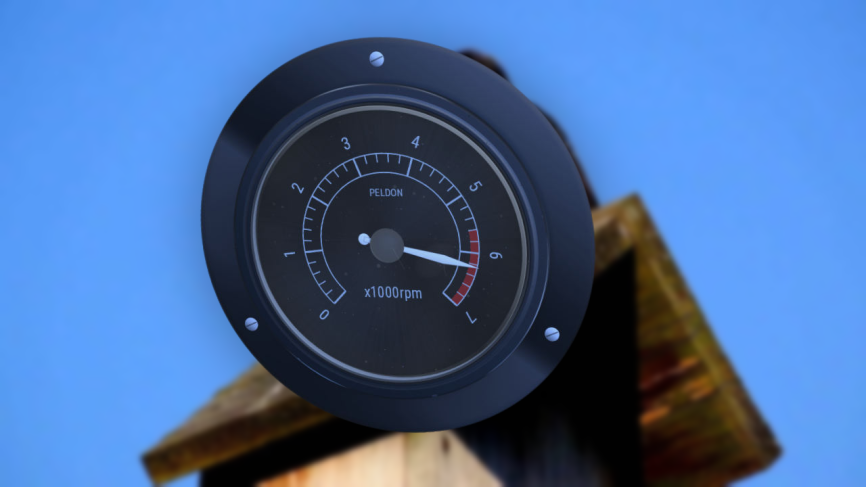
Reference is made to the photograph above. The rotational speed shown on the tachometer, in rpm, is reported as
6200 rpm
